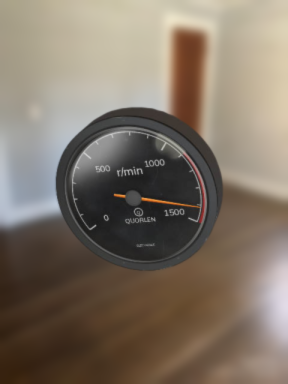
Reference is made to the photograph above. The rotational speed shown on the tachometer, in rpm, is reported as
1400 rpm
